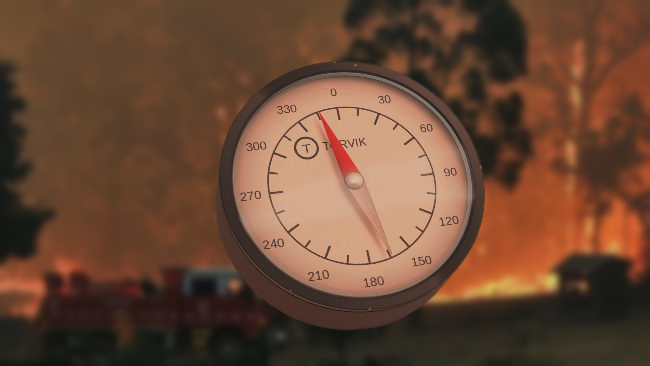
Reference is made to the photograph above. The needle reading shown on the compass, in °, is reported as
345 °
